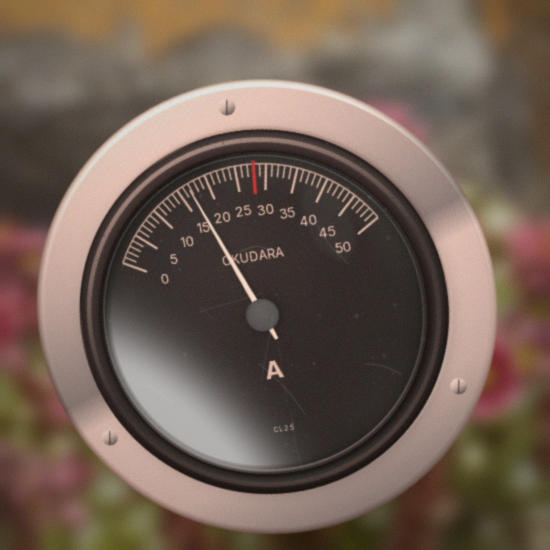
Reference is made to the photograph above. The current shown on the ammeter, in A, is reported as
17 A
